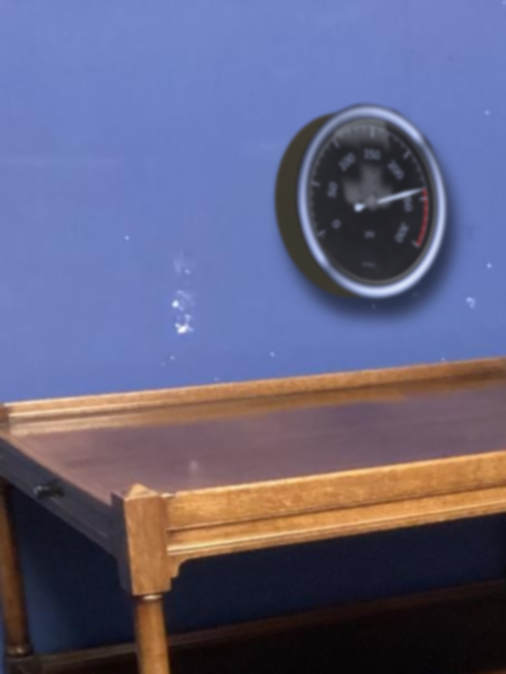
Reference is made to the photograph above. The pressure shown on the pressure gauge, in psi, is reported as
240 psi
